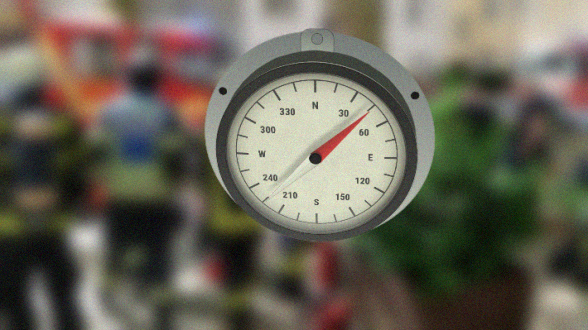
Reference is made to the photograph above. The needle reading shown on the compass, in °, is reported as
45 °
